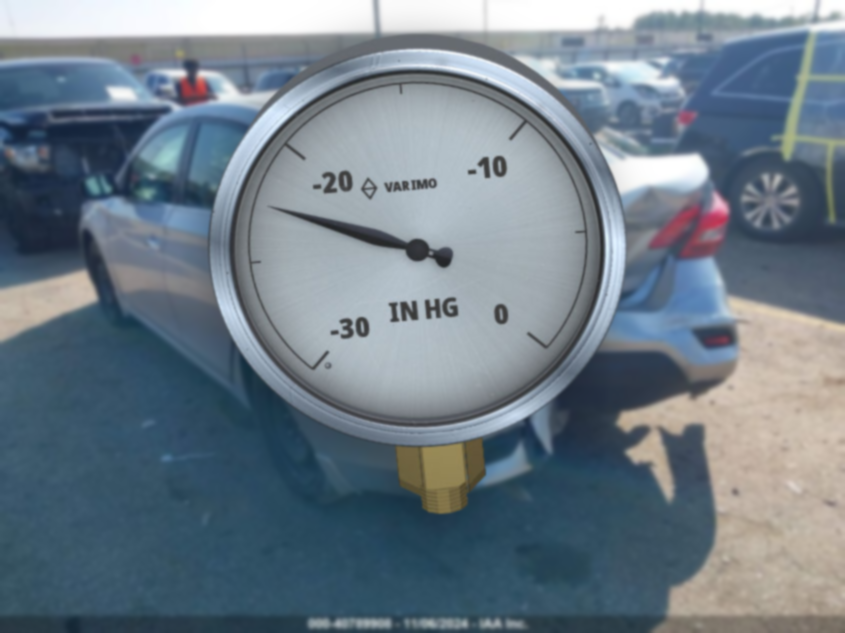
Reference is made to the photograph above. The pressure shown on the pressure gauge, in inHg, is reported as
-22.5 inHg
